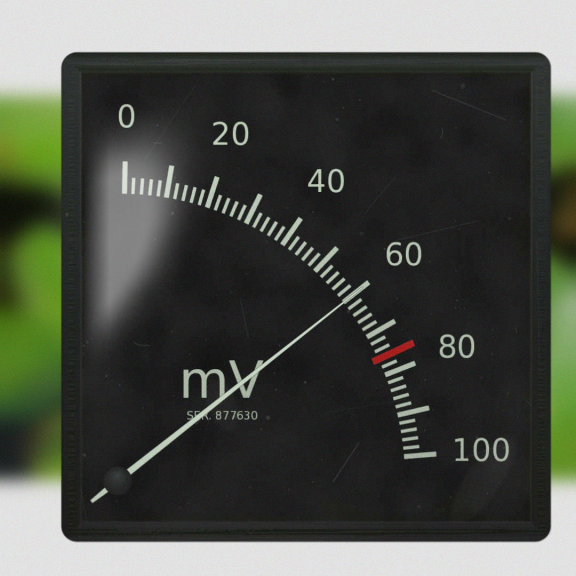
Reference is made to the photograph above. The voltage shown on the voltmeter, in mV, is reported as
60 mV
